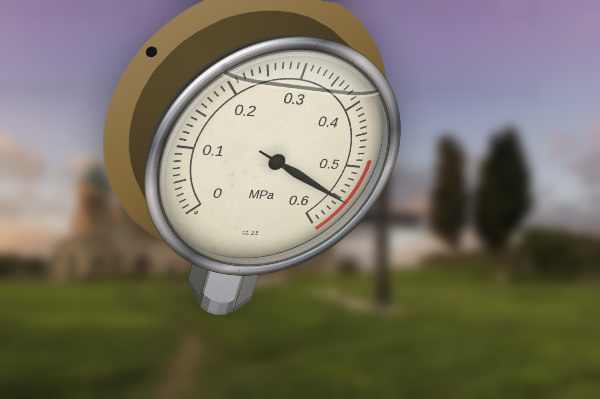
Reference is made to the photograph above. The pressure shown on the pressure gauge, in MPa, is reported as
0.55 MPa
